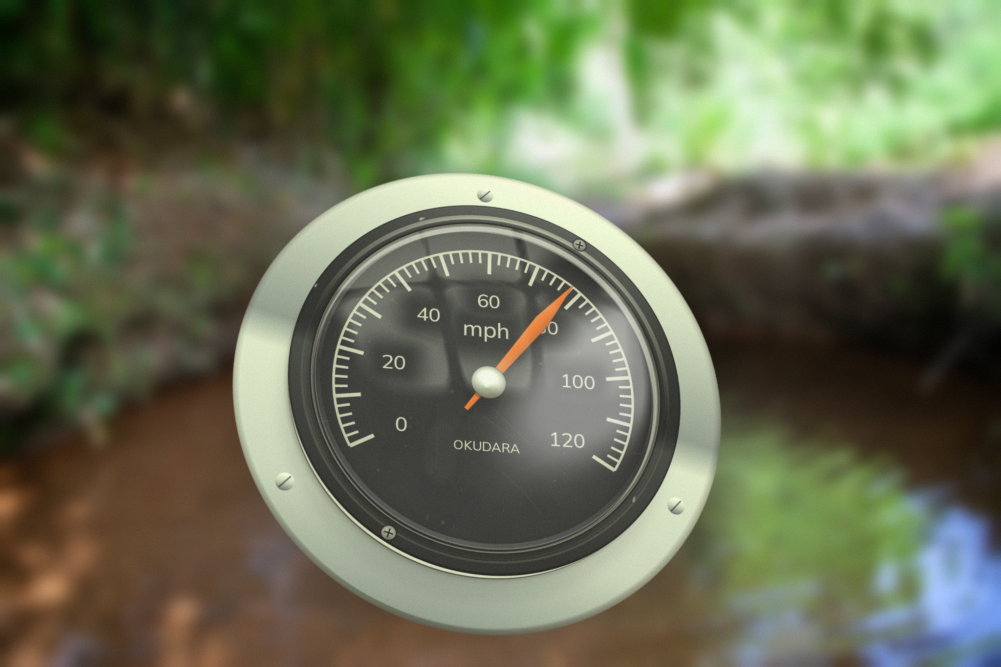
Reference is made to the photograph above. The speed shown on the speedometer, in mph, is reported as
78 mph
